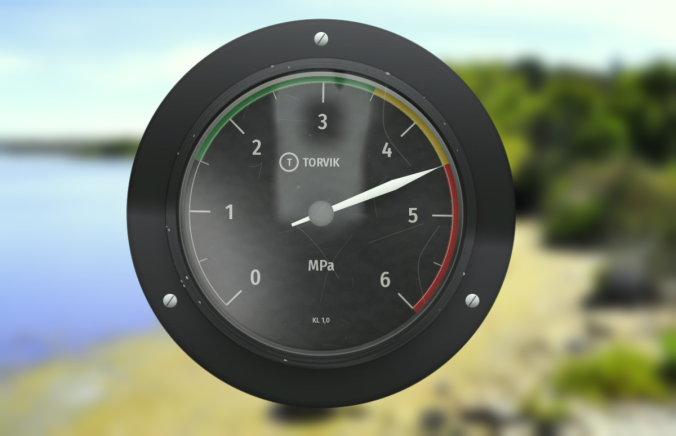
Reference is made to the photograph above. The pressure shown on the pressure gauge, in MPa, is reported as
4.5 MPa
